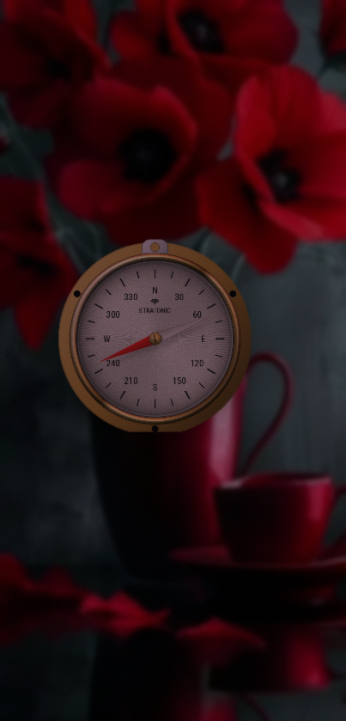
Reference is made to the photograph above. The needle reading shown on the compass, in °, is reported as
247.5 °
